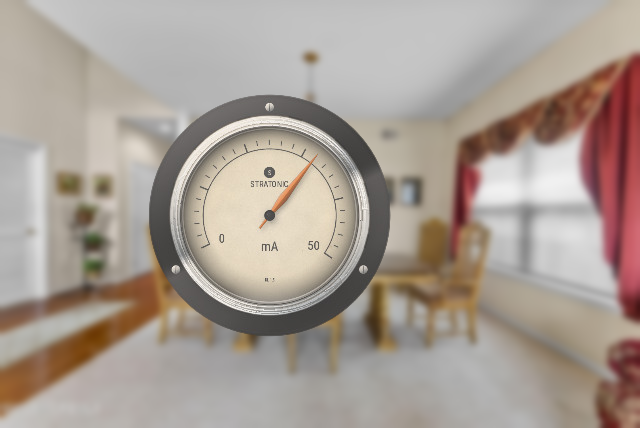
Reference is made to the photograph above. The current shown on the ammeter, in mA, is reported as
32 mA
